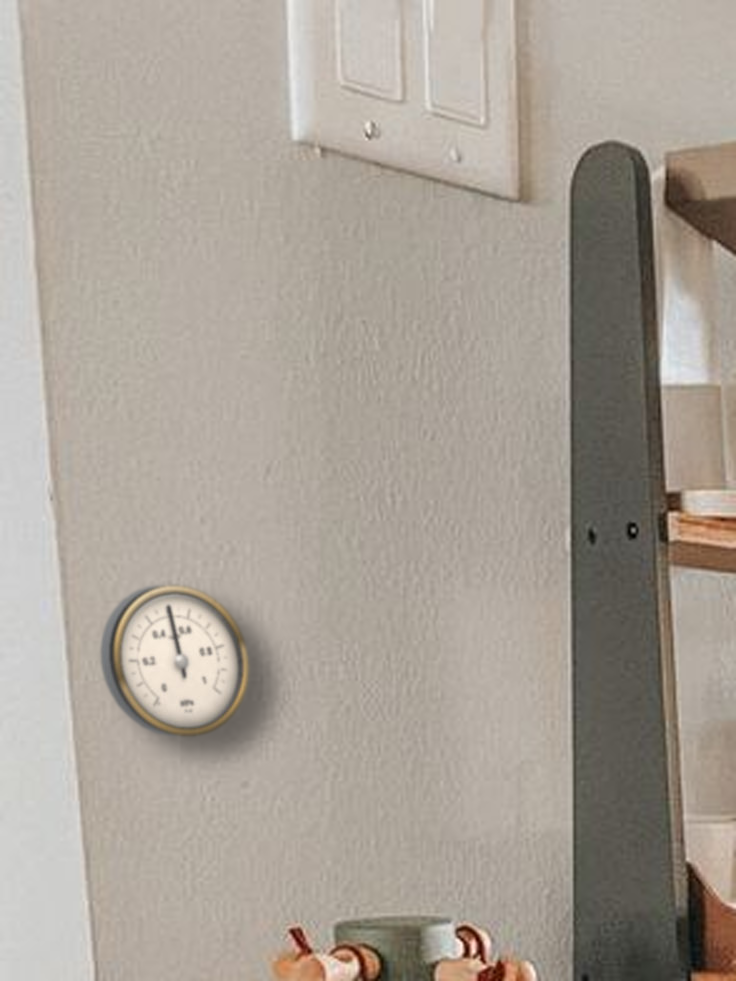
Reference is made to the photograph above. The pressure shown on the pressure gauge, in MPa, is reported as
0.5 MPa
